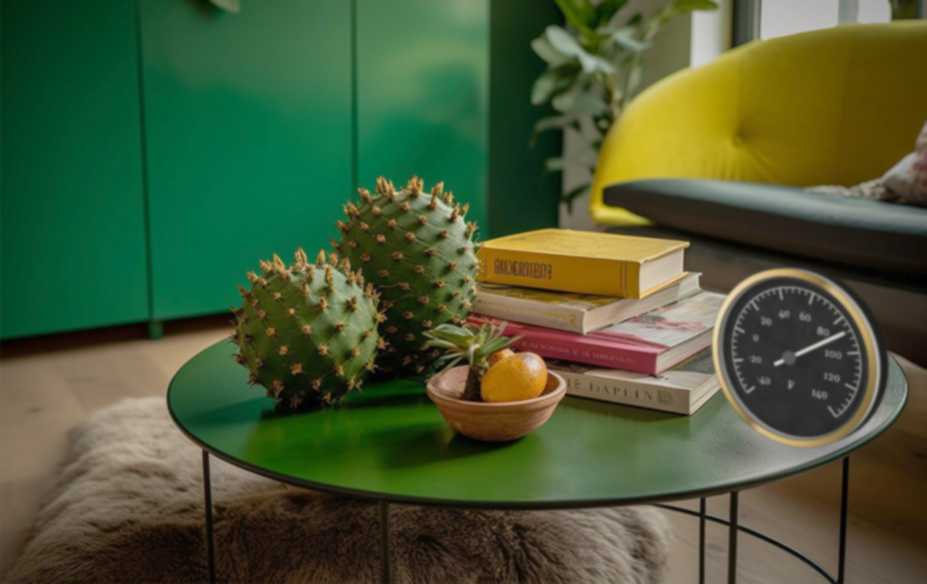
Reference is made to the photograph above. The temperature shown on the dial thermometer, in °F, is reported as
88 °F
